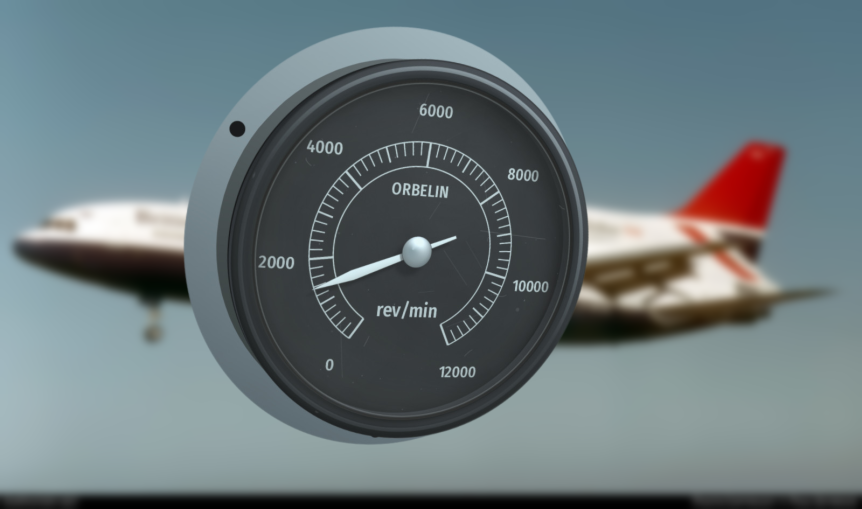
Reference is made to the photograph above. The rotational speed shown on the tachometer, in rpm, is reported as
1400 rpm
